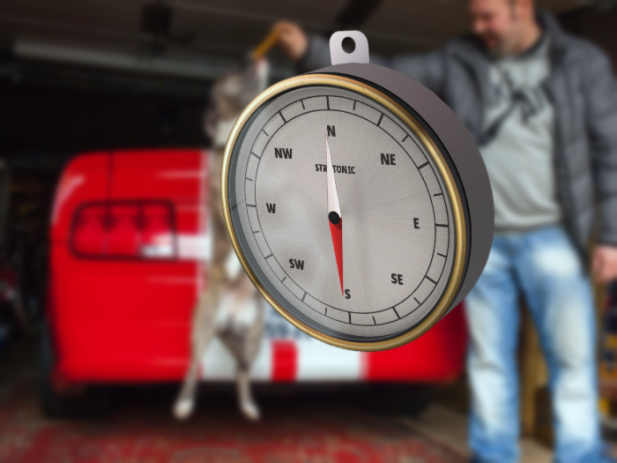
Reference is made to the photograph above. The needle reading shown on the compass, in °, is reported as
180 °
